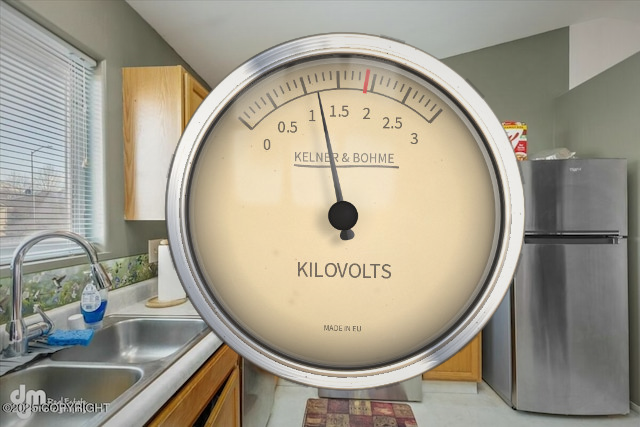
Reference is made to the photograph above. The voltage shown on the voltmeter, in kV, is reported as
1.2 kV
